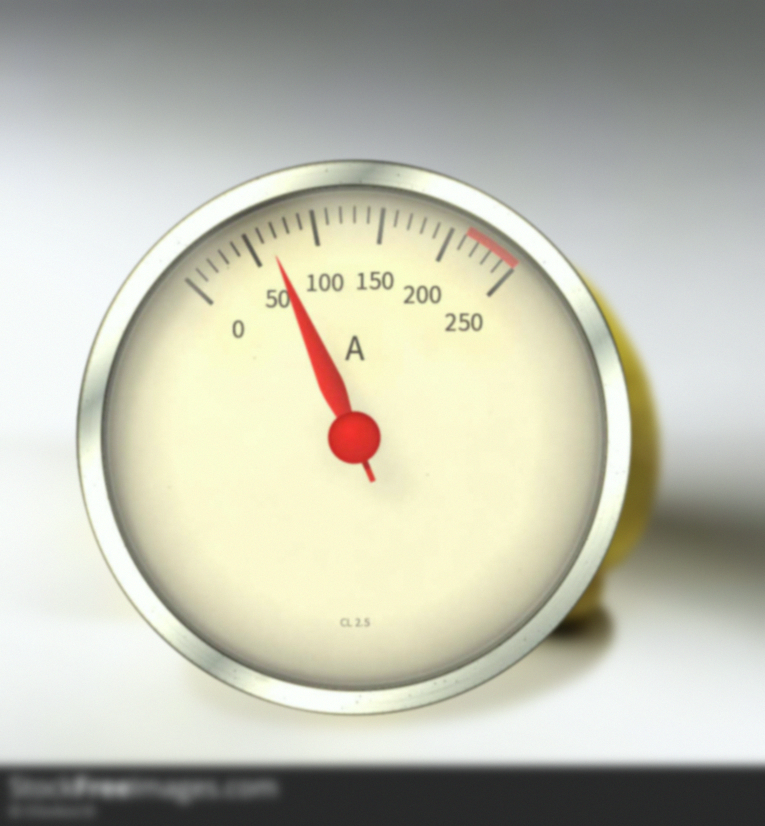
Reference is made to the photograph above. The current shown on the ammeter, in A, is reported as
65 A
